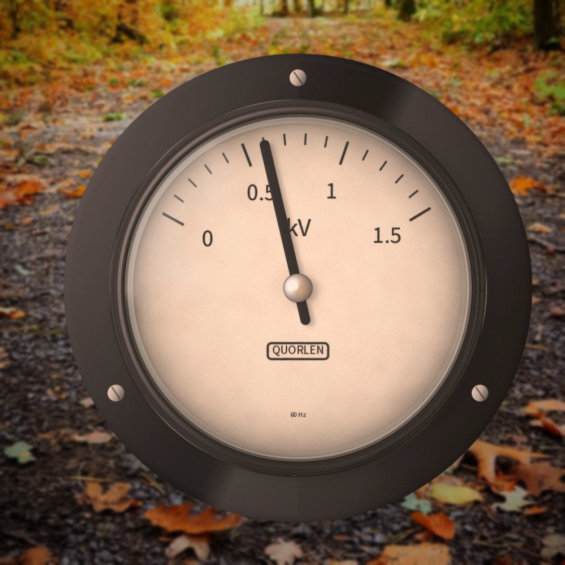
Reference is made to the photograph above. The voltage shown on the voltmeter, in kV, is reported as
0.6 kV
